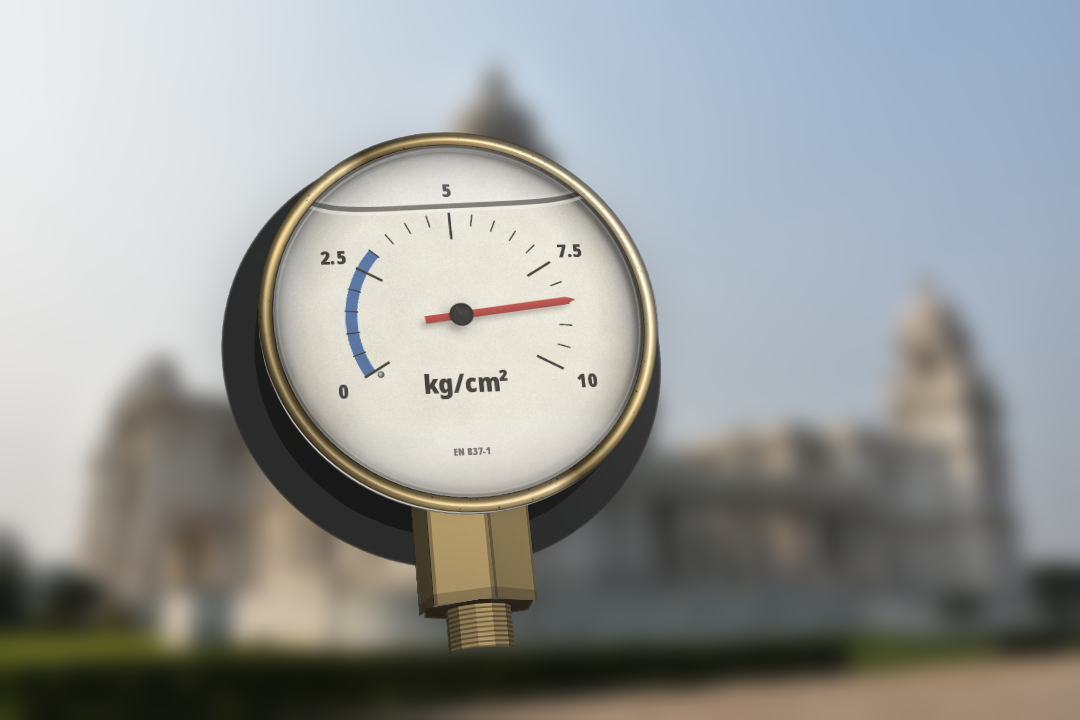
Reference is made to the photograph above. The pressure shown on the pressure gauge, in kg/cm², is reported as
8.5 kg/cm²
